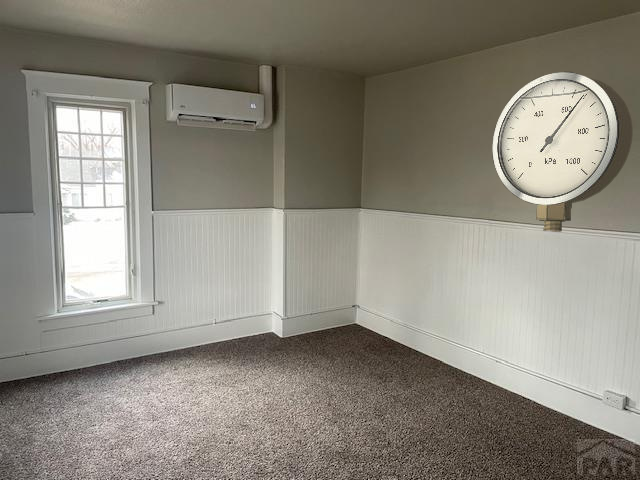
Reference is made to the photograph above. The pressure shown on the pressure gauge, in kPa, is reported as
650 kPa
